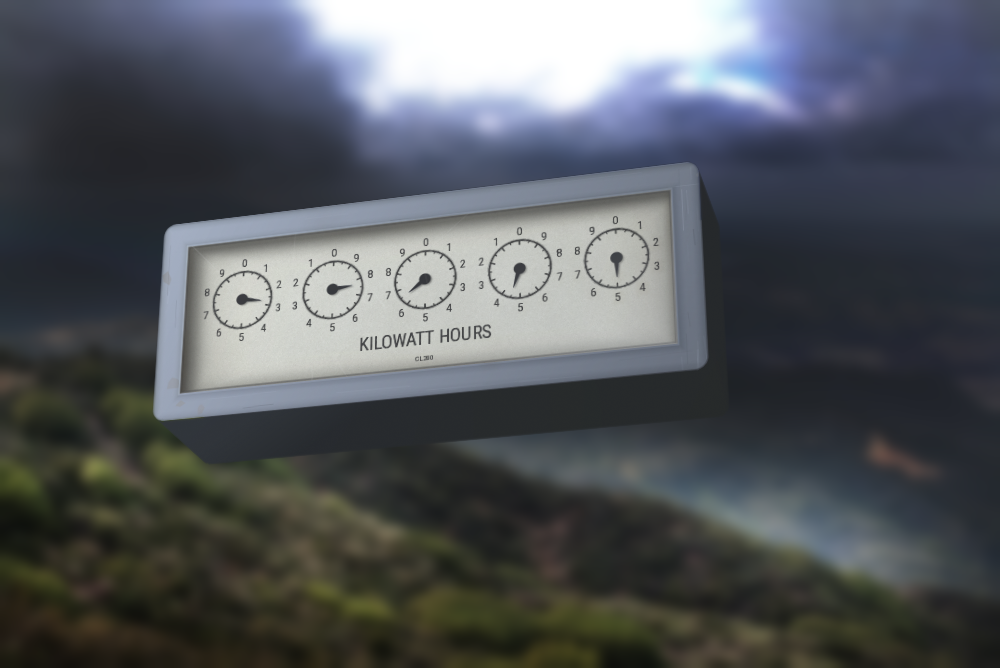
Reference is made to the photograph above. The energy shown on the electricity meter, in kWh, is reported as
27645 kWh
